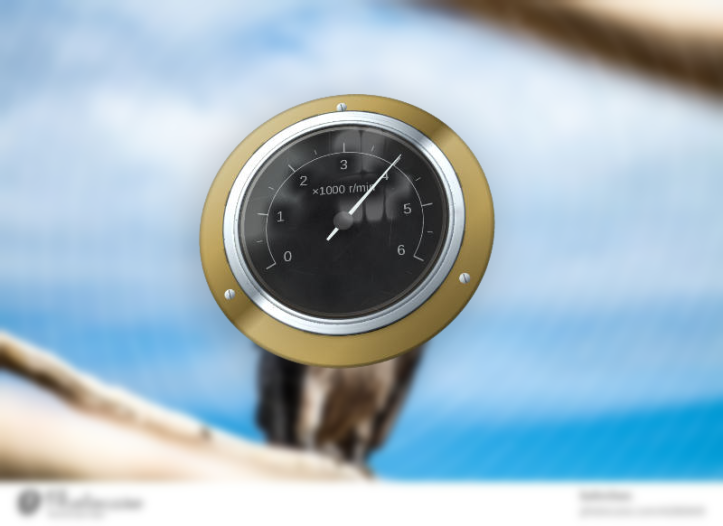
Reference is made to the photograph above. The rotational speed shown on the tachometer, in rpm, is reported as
4000 rpm
